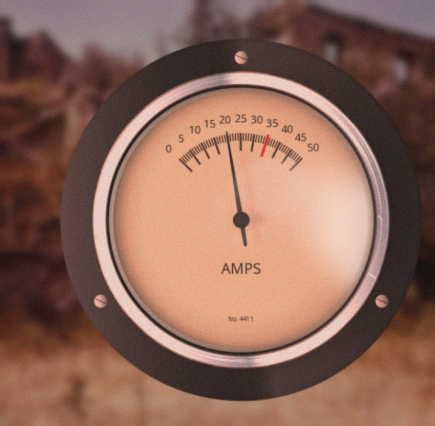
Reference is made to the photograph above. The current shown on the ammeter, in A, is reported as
20 A
